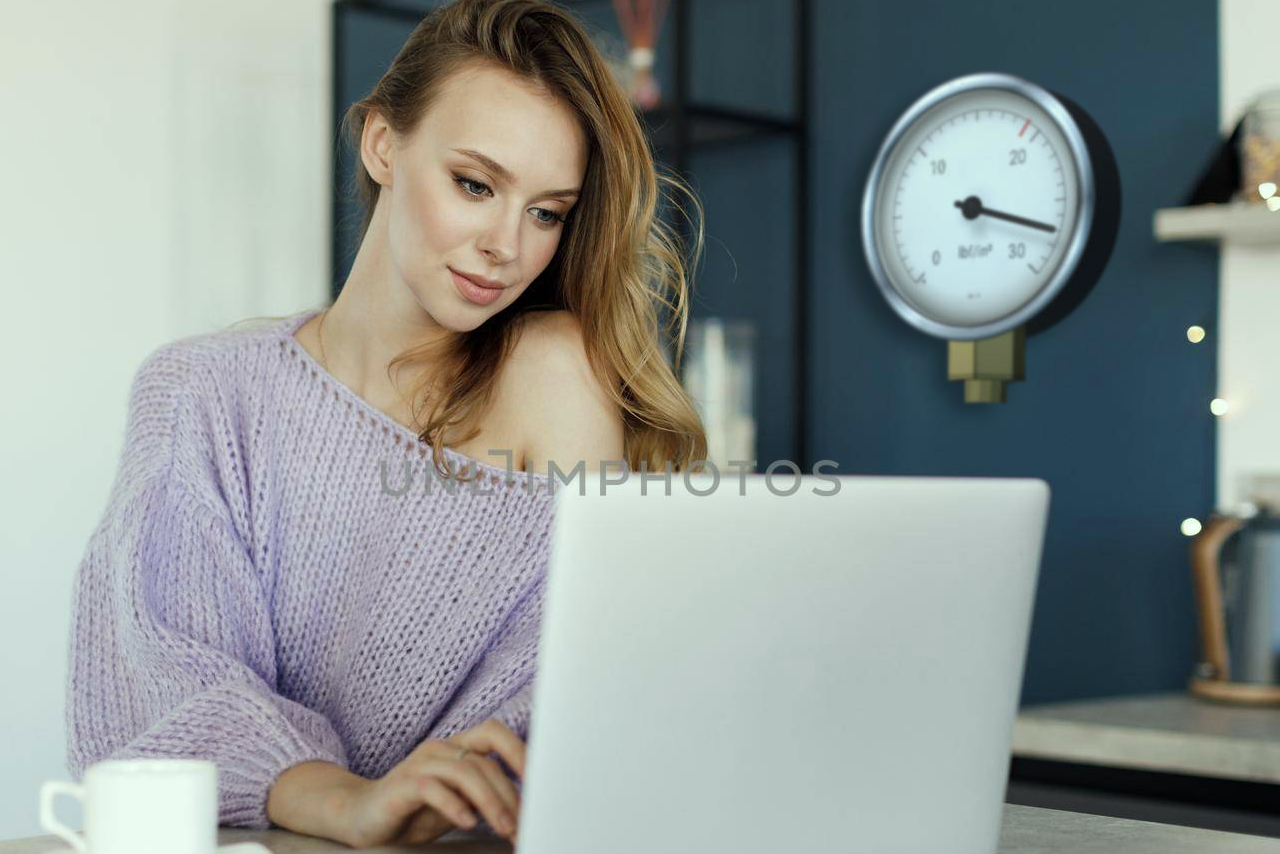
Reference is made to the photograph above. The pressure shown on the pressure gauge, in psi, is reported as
27 psi
